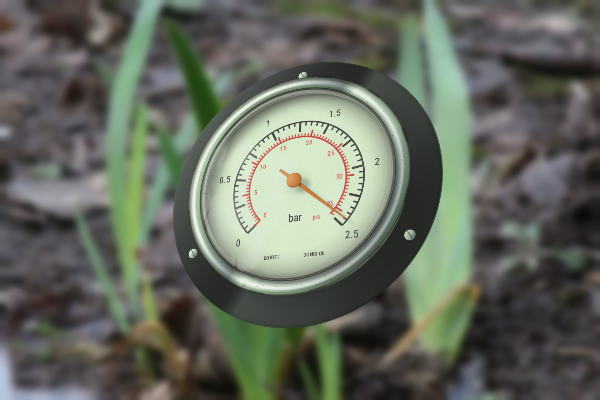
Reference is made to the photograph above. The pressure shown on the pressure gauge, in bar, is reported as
2.45 bar
